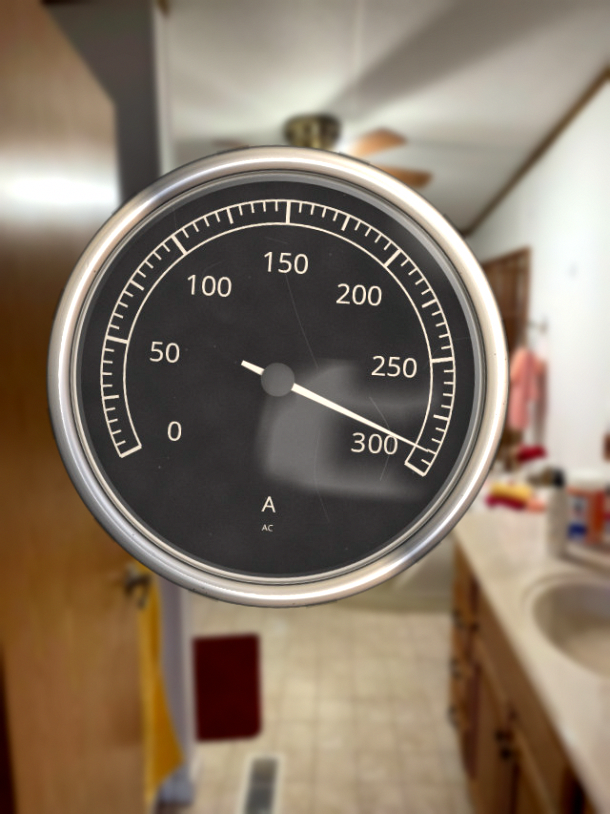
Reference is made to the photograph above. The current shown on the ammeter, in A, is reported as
290 A
